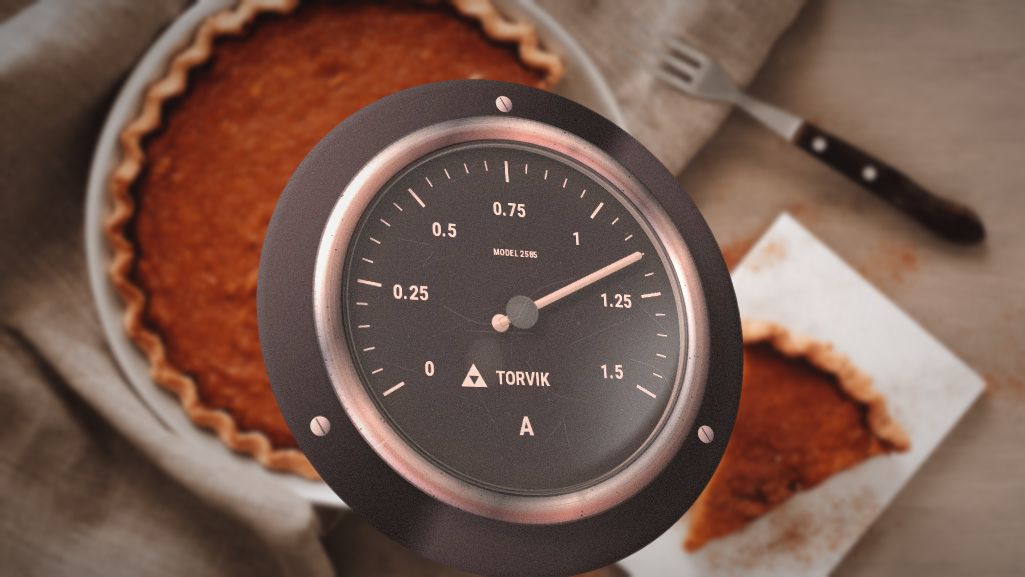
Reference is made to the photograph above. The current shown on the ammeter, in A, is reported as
1.15 A
